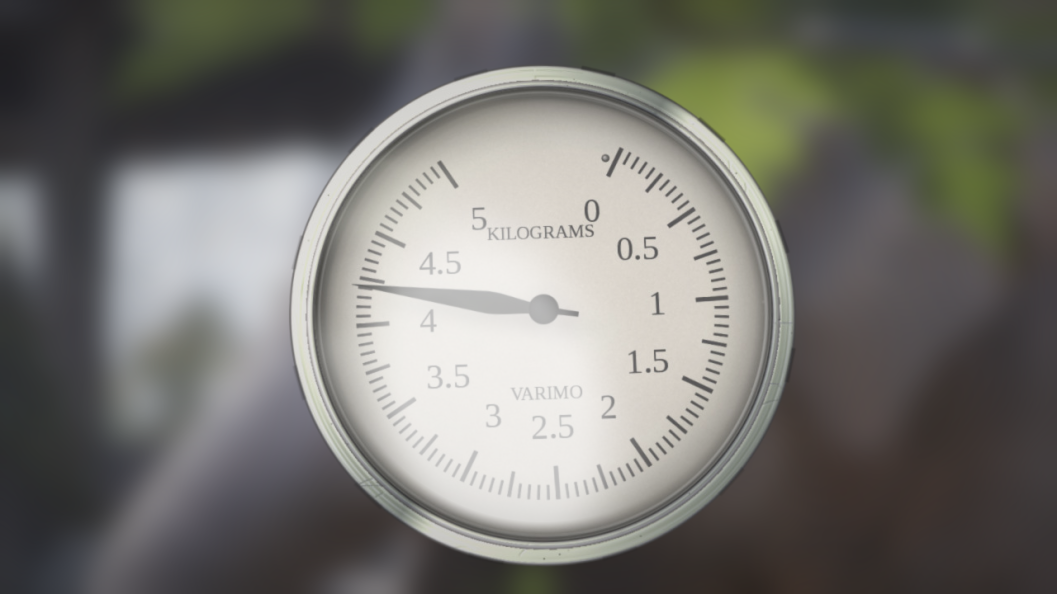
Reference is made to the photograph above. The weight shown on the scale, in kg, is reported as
4.2 kg
